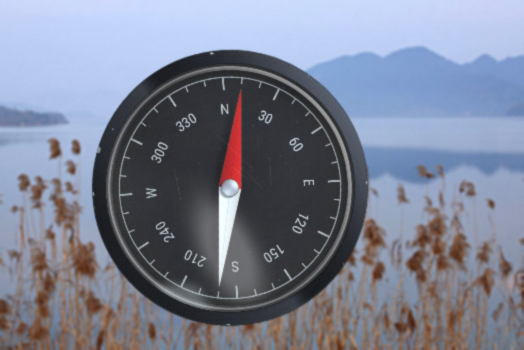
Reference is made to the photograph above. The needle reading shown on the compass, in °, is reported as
10 °
